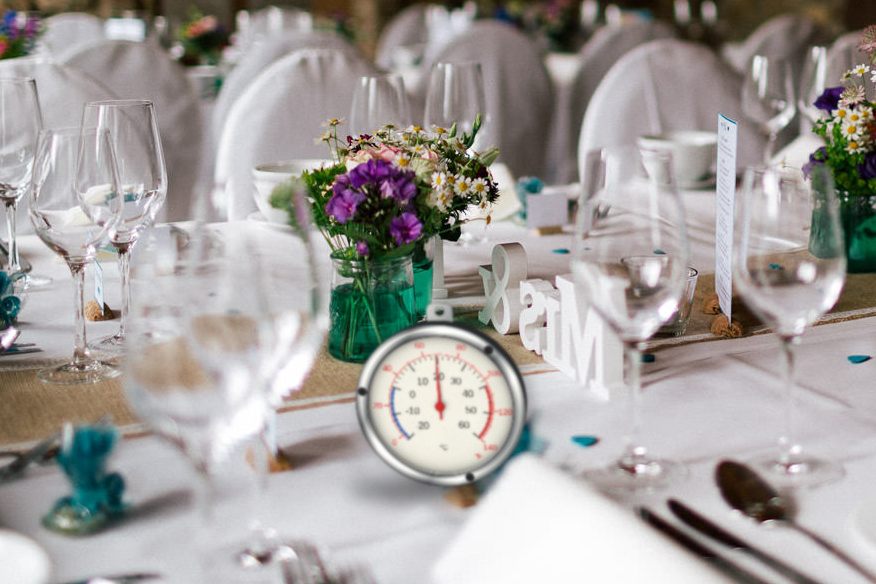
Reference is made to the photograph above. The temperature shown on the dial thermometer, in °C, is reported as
20 °C
